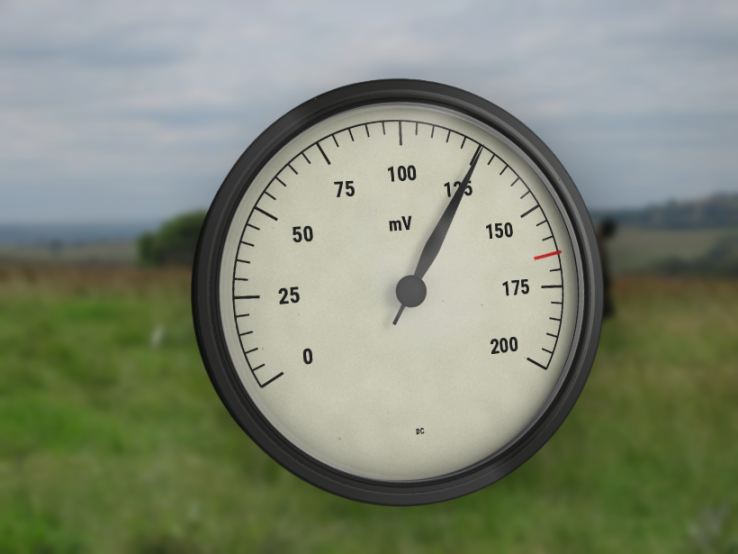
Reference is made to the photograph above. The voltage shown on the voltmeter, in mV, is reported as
125 mV
